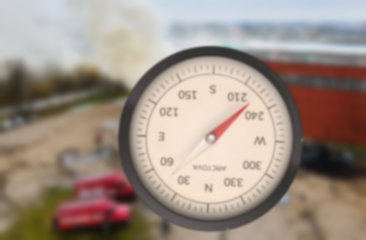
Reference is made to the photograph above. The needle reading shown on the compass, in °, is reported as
225 °
